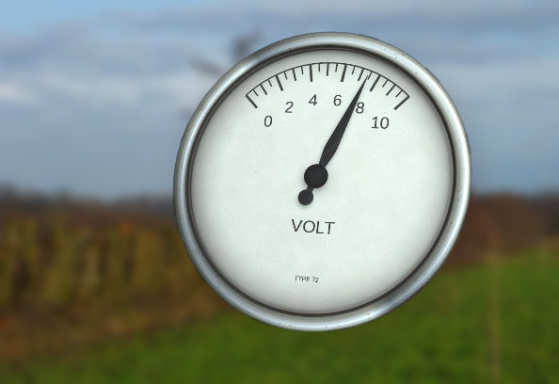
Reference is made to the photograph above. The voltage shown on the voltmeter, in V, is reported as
7.5 V
